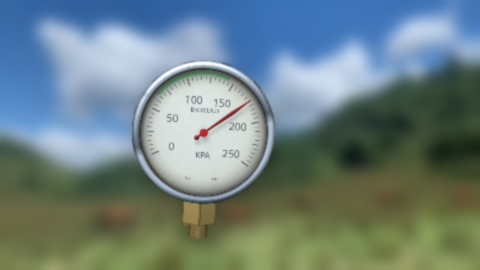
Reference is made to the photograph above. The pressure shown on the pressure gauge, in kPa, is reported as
175 kPa
